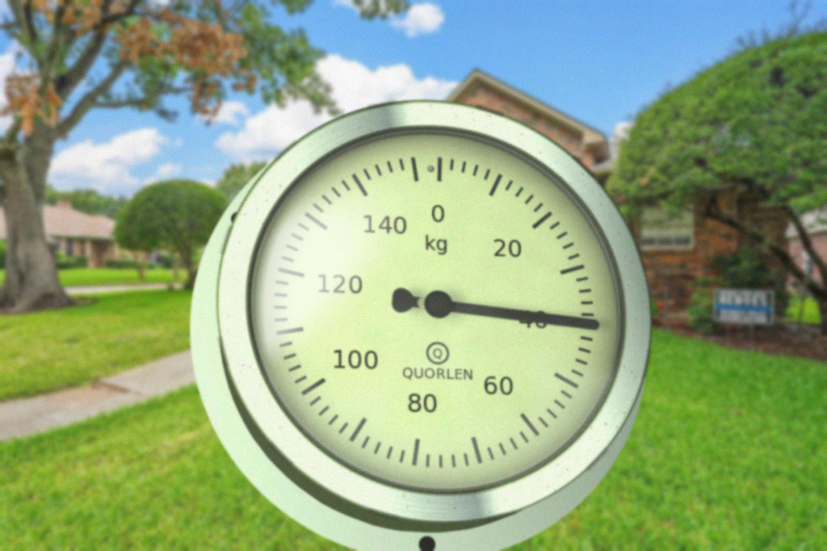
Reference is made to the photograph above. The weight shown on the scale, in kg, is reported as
40 kg
